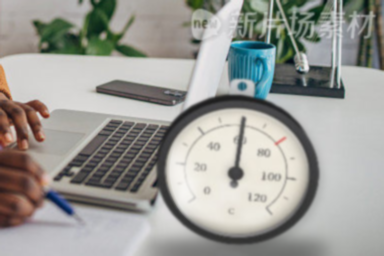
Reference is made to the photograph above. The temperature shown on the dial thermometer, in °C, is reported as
60 °C
